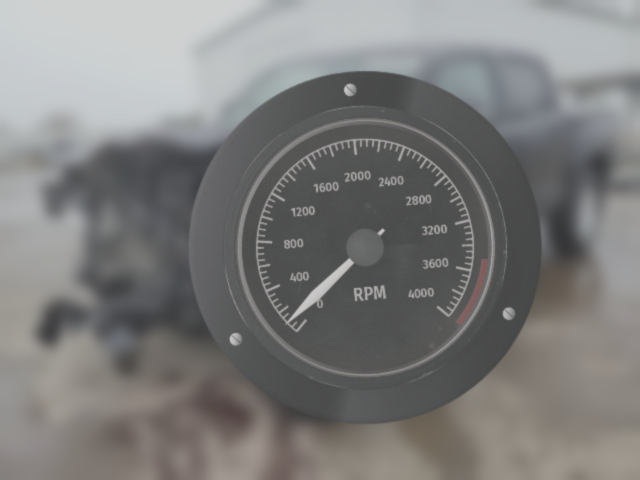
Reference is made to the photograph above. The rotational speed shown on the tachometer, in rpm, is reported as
100 rpm
